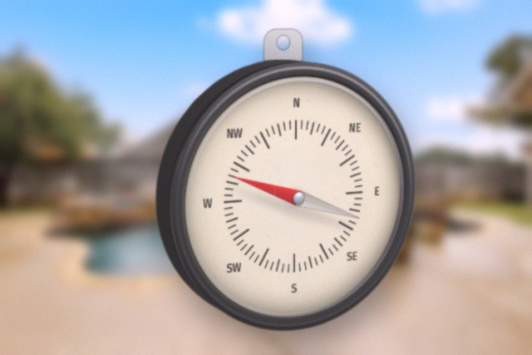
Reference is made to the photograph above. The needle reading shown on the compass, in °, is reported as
290 °
